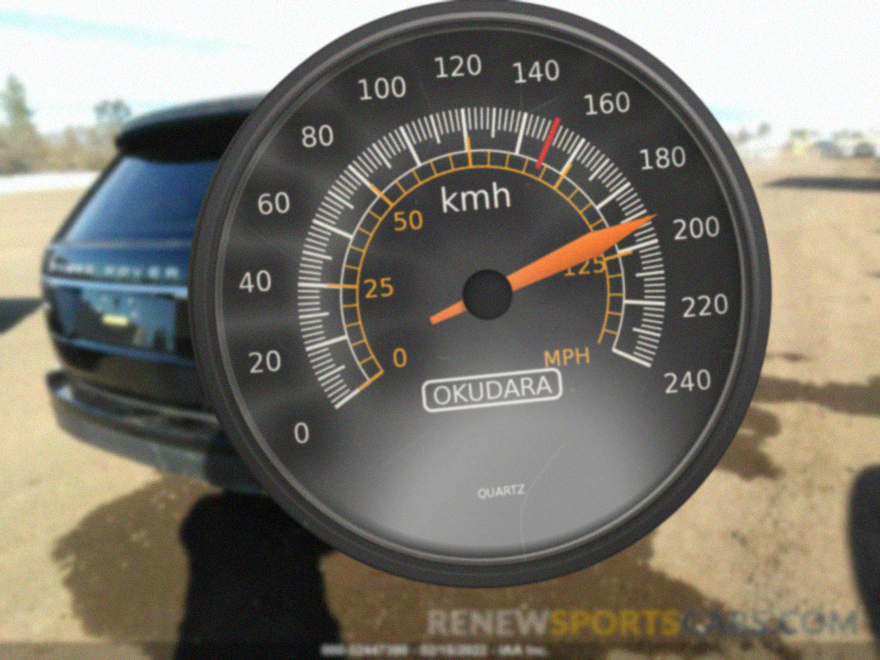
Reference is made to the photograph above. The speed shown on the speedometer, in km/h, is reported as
192 km/h
